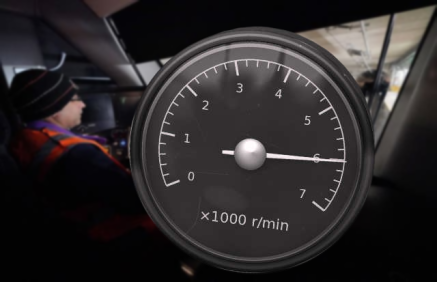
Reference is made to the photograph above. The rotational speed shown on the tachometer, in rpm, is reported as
6000 rpm
